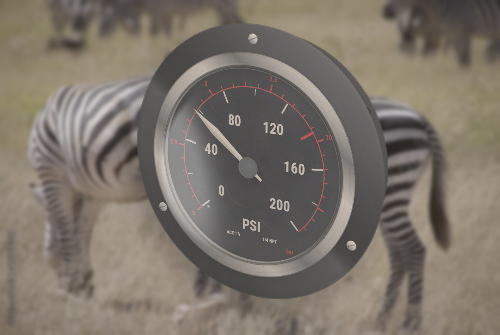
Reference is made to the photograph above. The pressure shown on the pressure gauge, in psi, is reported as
60 psi
